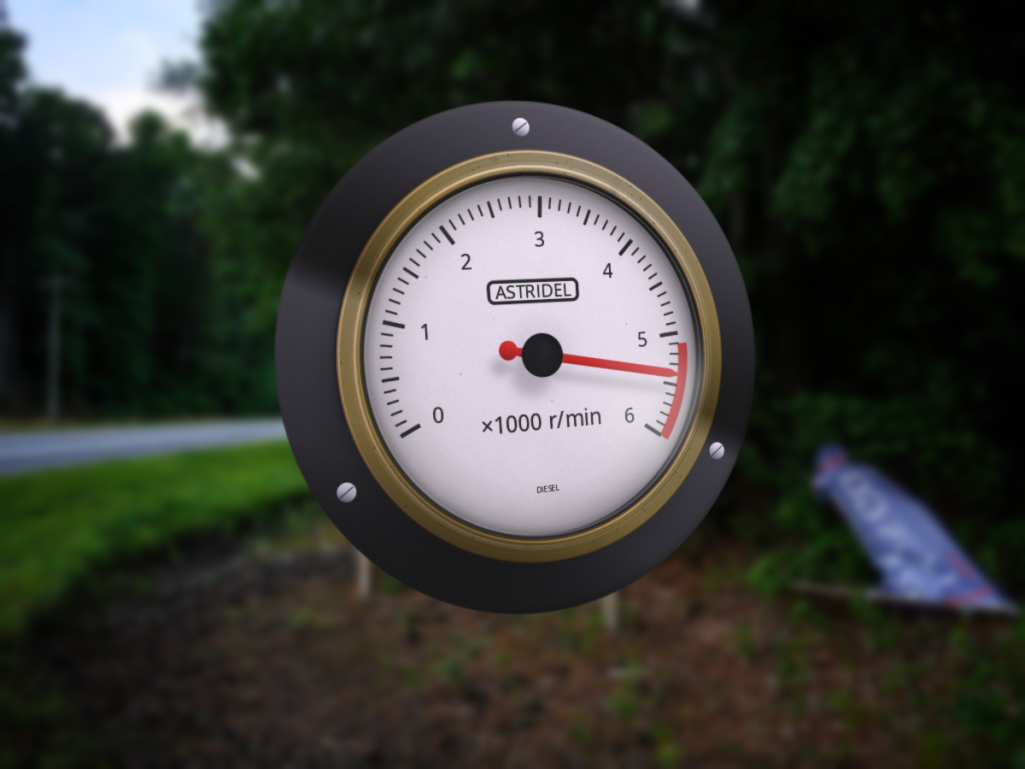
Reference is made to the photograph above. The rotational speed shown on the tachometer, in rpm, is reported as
5400 rpm
